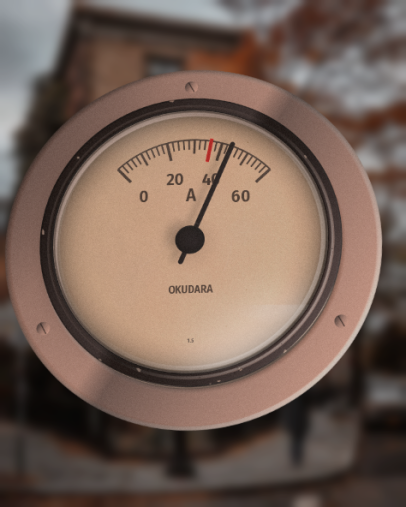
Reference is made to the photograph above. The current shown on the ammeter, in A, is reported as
44 A
